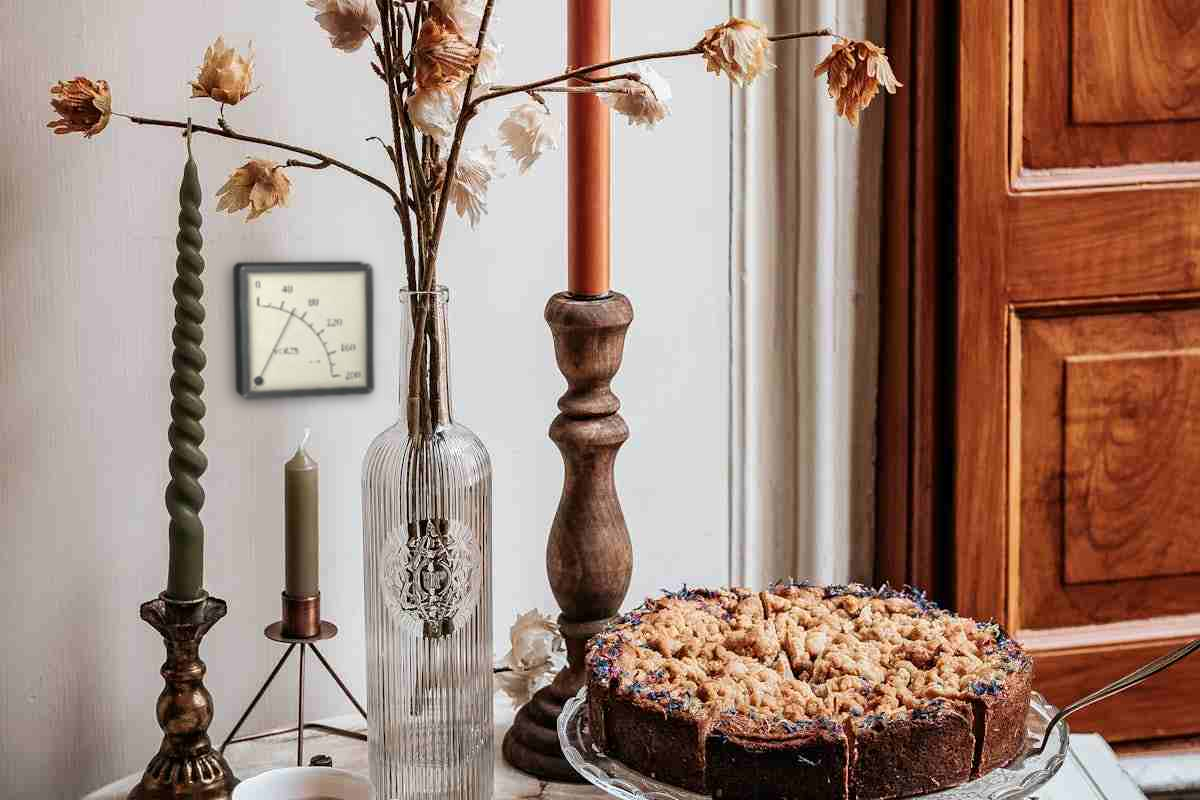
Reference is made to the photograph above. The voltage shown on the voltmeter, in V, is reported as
60 V
